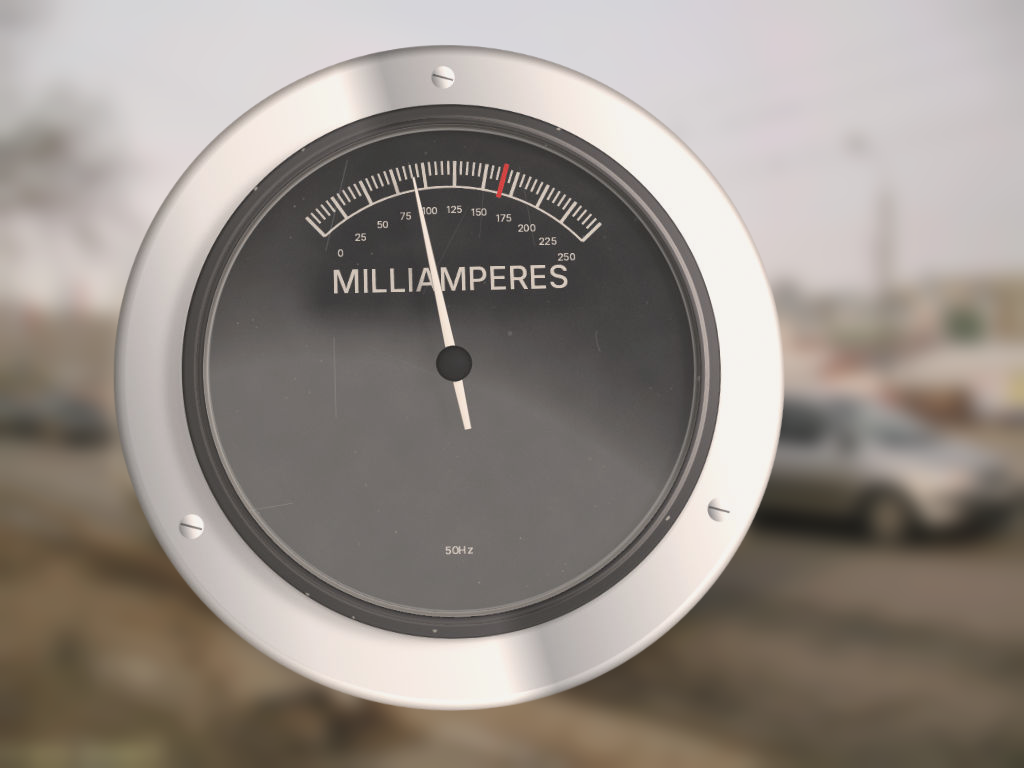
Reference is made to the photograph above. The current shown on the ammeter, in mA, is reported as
90 mA
